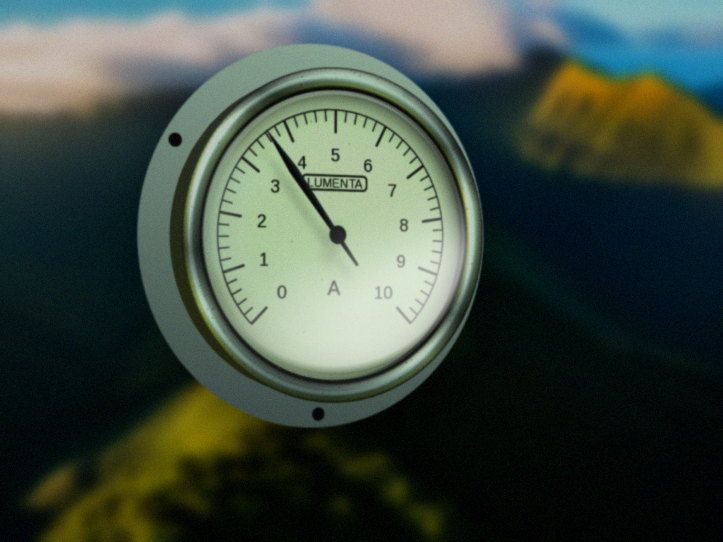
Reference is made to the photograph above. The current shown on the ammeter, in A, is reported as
3.6 A
